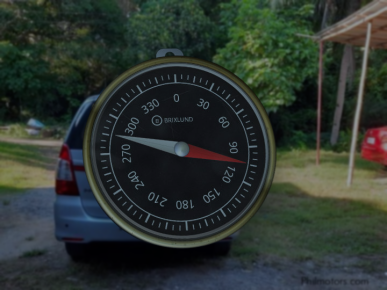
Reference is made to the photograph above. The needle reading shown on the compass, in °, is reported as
105 °
